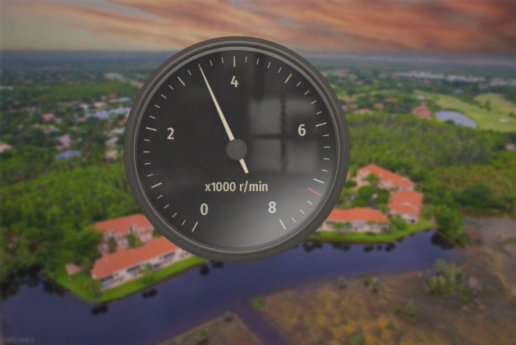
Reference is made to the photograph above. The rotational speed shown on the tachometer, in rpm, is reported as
3400 rpm
